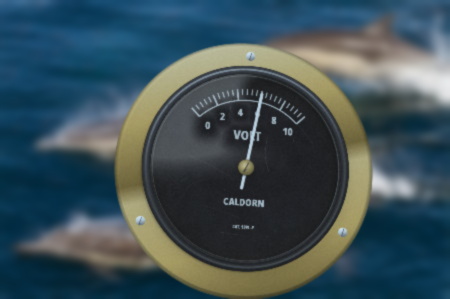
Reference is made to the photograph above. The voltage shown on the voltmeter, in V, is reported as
6 V
